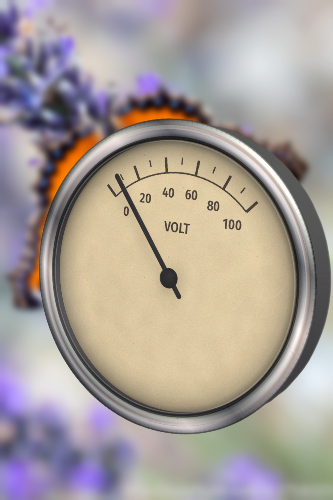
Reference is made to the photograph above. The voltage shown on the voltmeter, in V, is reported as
10 V
